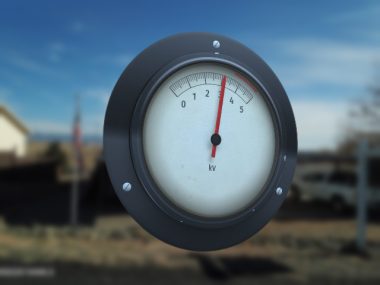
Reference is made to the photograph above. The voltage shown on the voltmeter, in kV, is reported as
3 kV
